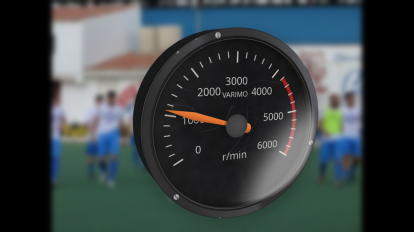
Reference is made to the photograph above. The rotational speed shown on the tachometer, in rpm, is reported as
1100 rpm
